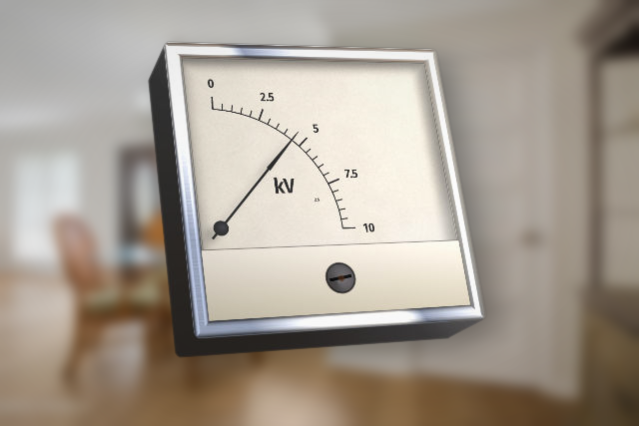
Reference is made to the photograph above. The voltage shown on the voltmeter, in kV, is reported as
4.5 kV
